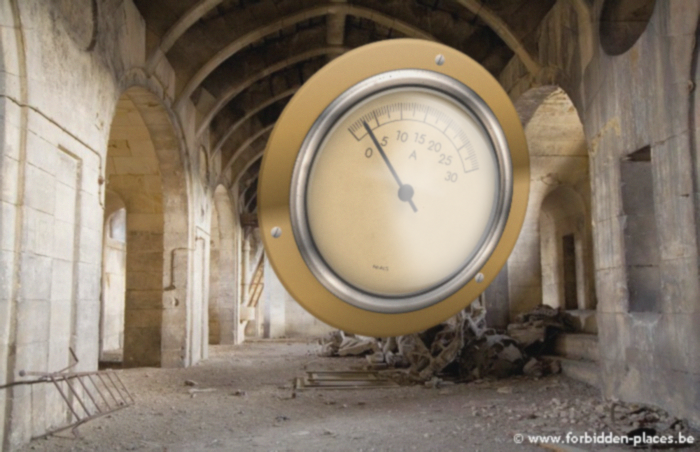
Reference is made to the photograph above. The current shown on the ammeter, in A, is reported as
2.5 A
